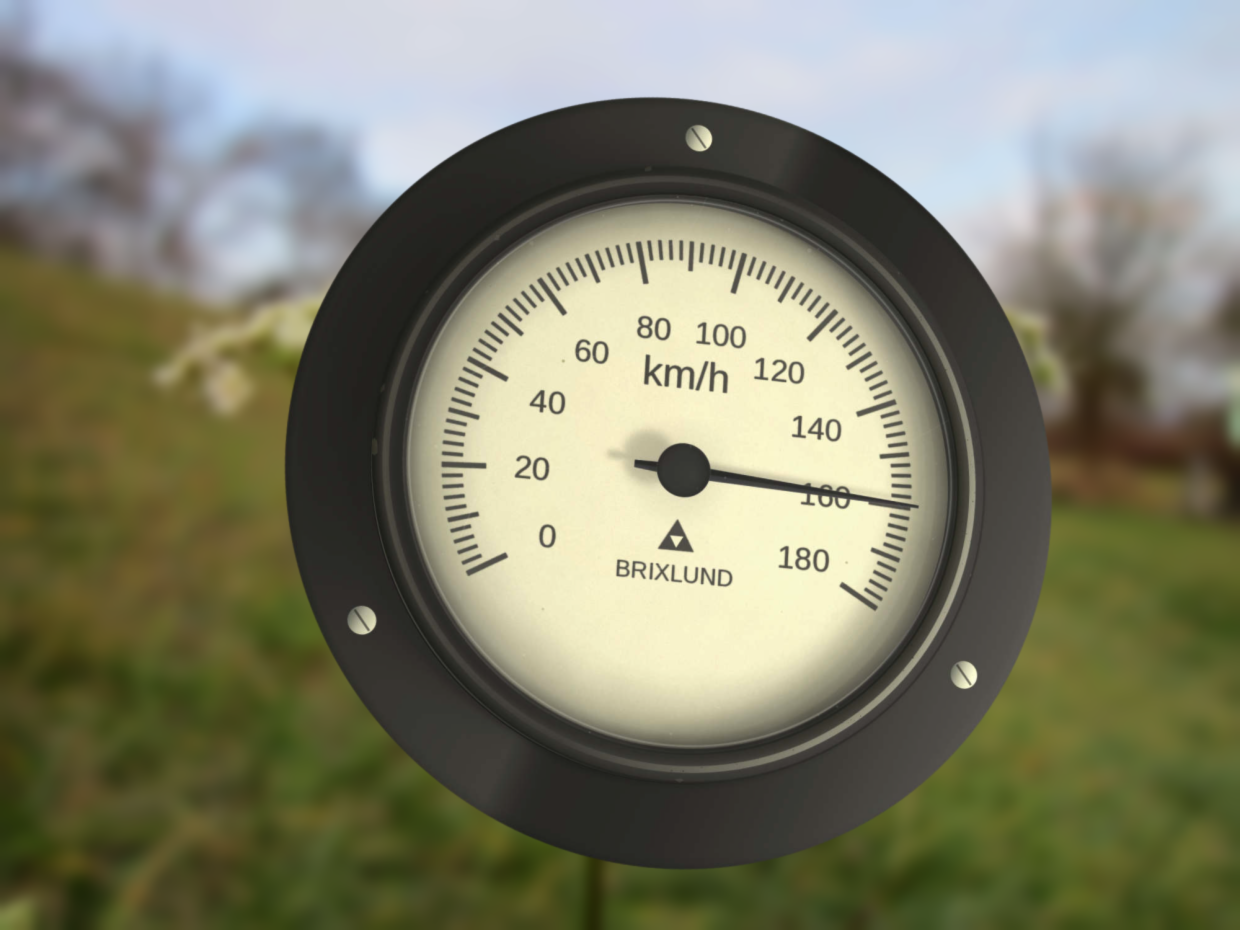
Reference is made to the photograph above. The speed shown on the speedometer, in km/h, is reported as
160 km/h
